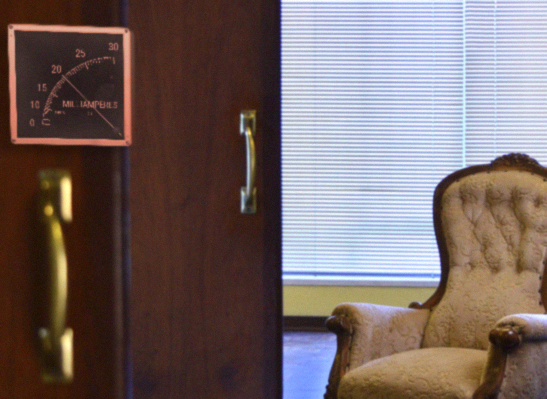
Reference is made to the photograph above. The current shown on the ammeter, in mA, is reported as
20 mA
